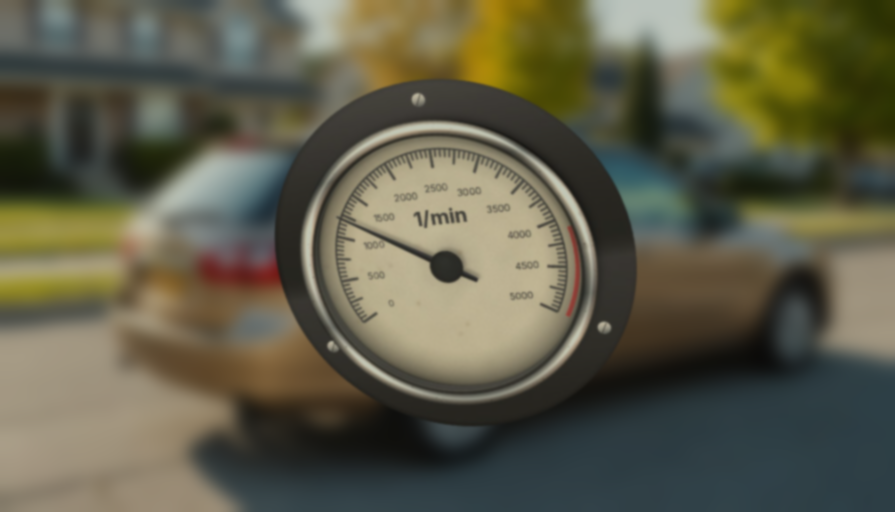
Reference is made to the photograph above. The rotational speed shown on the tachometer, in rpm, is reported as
1250 rpm
